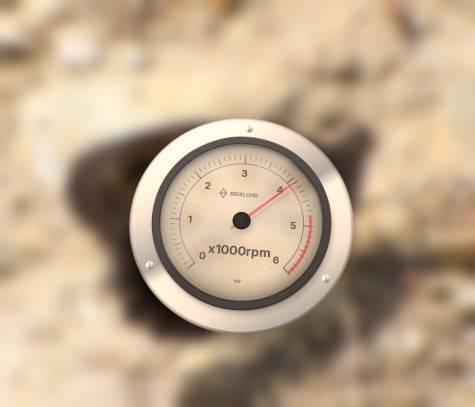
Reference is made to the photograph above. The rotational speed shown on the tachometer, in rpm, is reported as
4100 rpm
